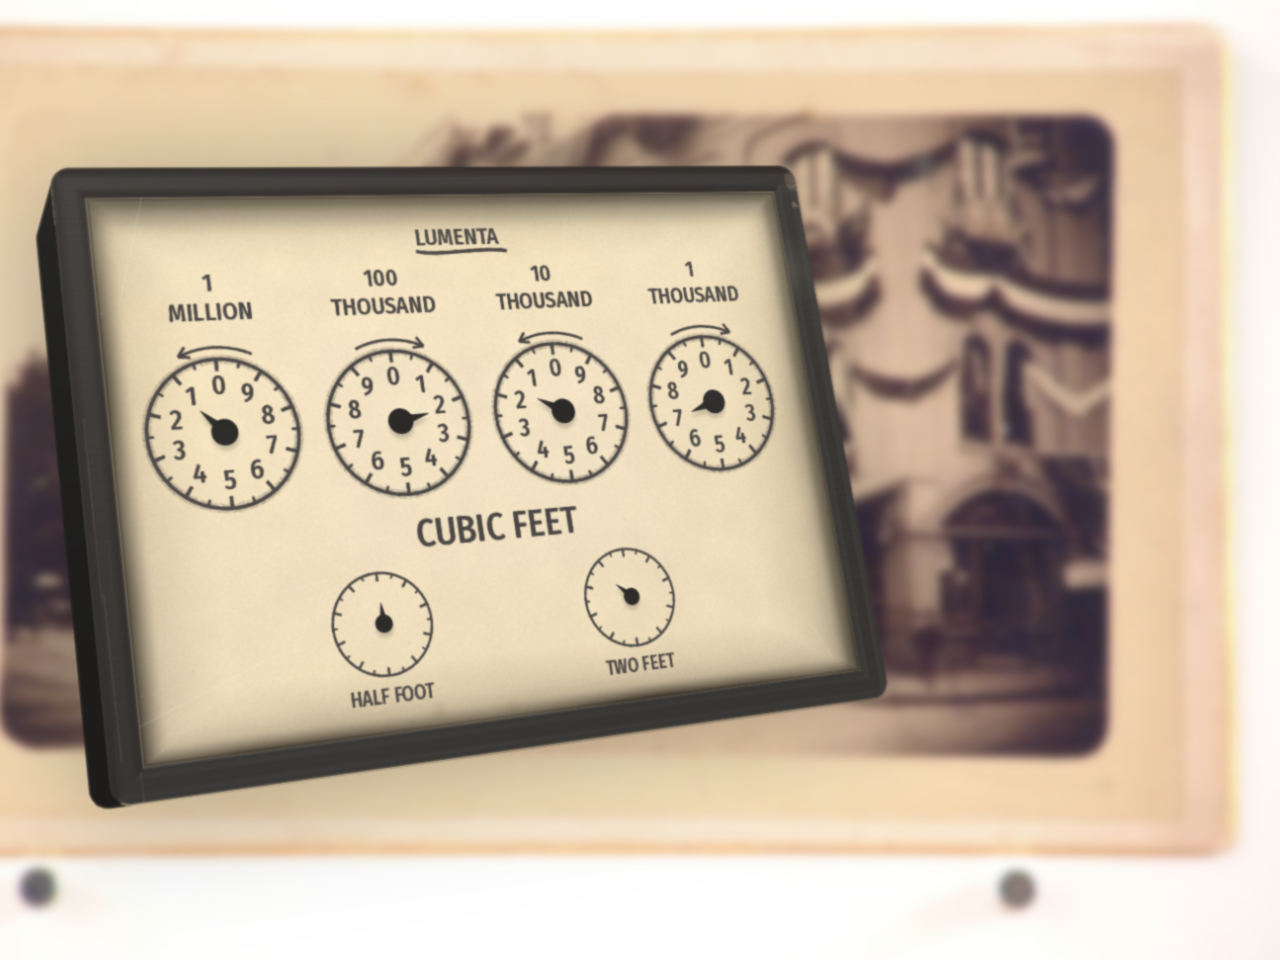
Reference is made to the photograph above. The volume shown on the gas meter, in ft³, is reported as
121700 ft³
